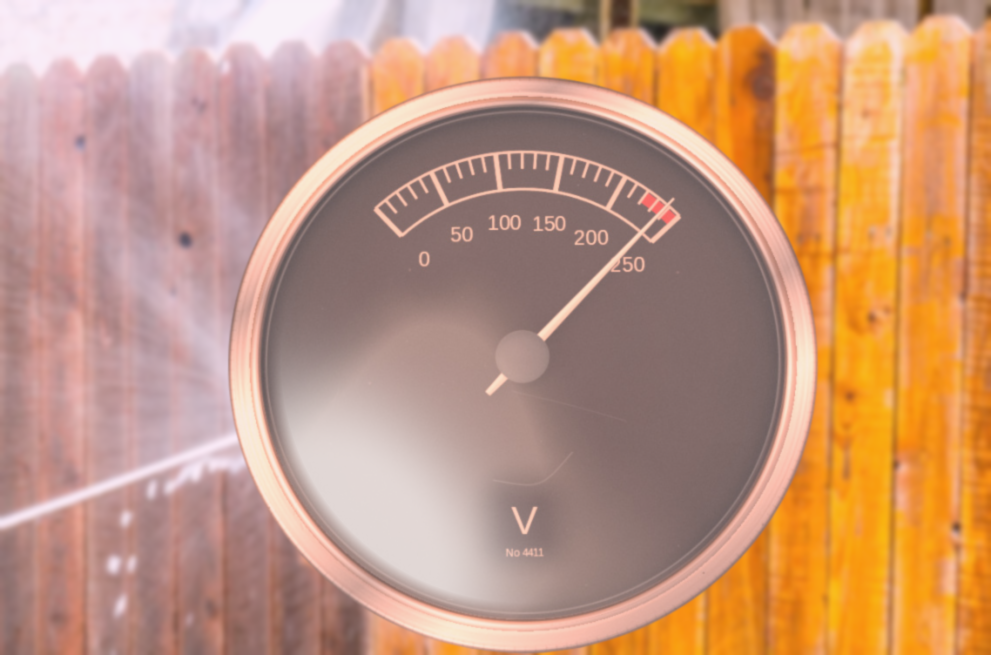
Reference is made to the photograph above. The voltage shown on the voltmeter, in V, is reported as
240 V
